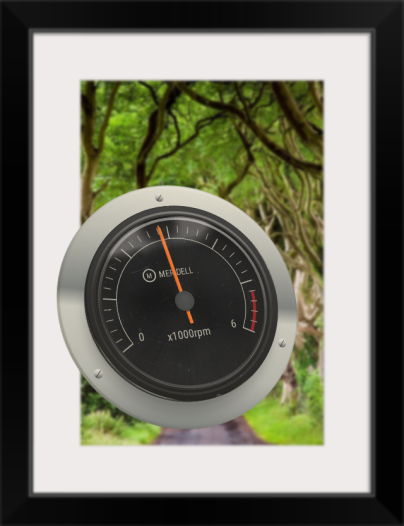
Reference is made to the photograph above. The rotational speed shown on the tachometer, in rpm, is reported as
2800 rpm
